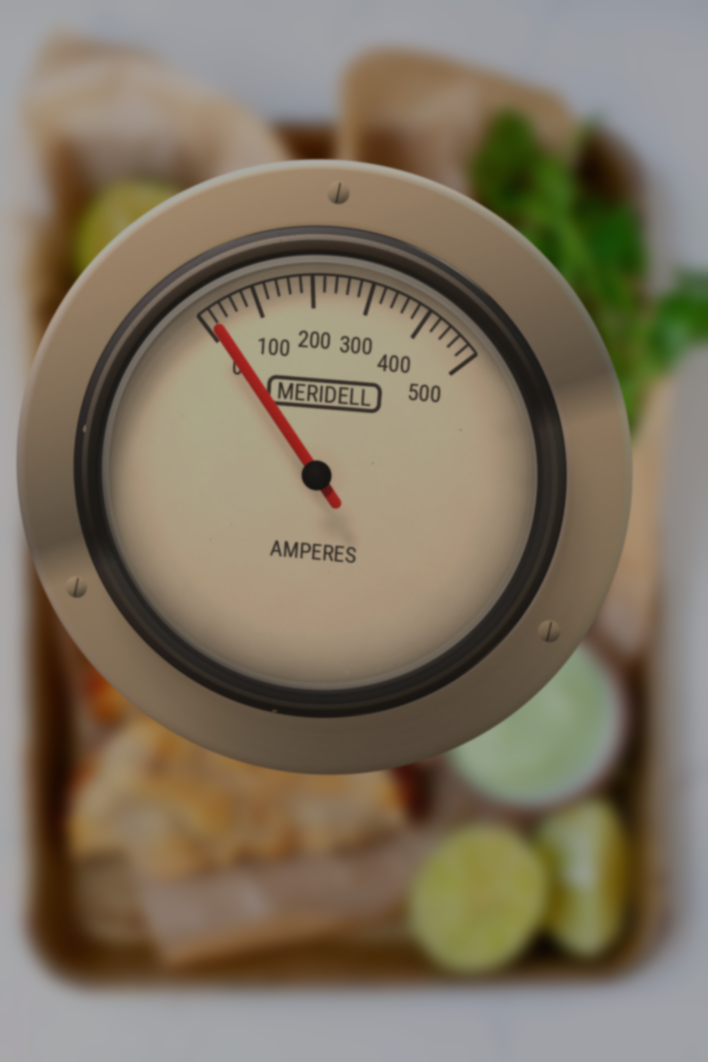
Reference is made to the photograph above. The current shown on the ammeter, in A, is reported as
20 A
